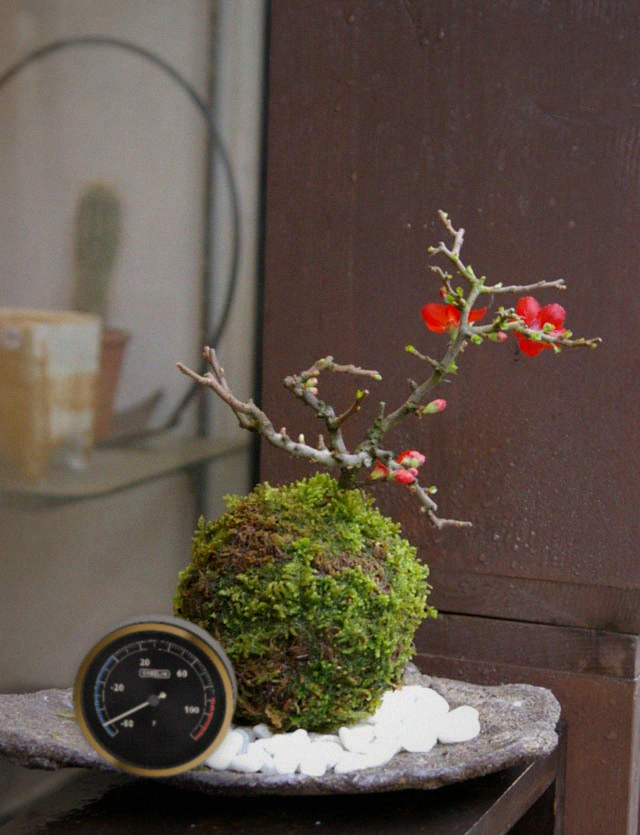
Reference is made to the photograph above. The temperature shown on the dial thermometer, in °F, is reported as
-50 °F
